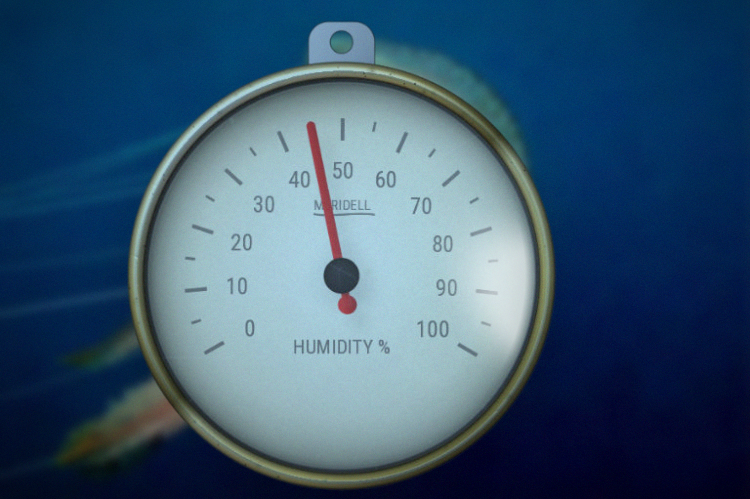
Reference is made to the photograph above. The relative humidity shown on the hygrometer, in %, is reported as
45 %
